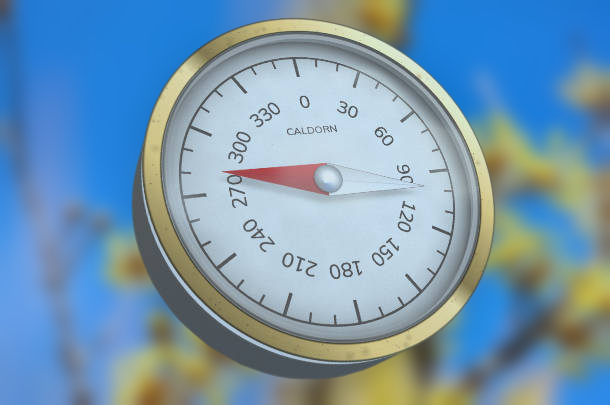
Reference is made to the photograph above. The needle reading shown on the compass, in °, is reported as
280 °
